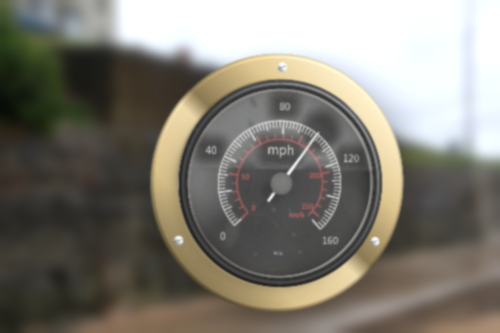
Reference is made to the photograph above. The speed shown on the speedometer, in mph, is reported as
100 mph
